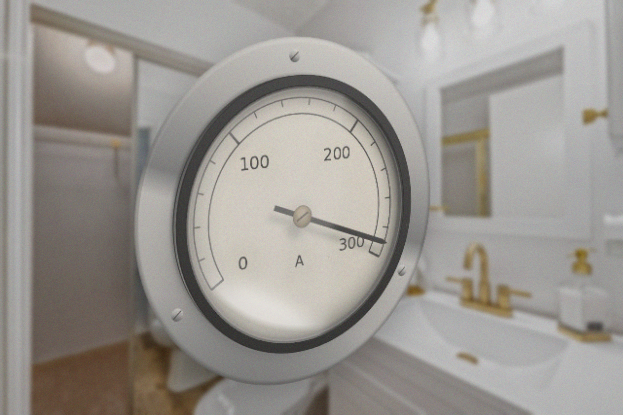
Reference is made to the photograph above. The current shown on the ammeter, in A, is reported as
290 A
